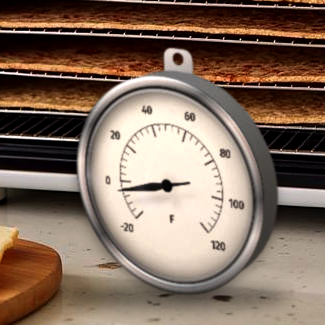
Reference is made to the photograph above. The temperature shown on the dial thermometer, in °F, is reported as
-4 °F
